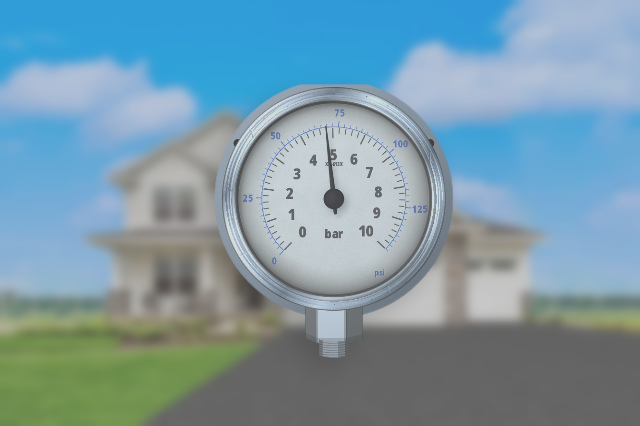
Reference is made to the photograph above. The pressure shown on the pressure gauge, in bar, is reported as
4.8 bar
